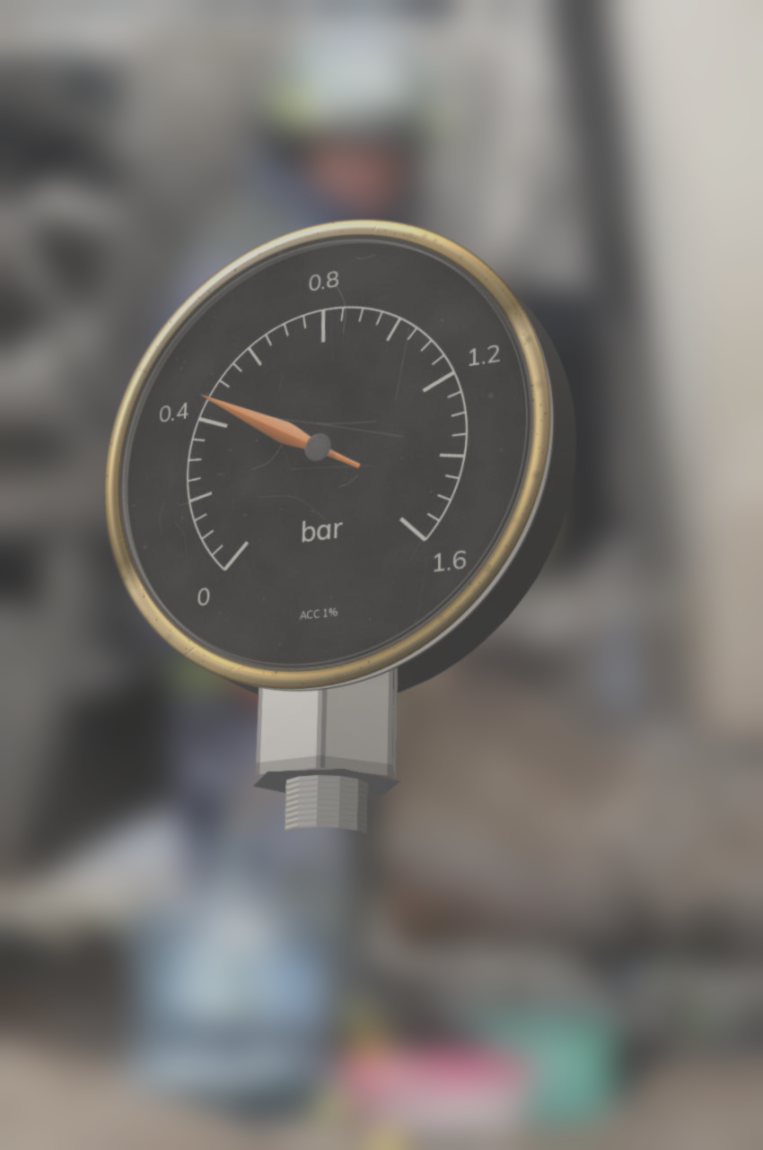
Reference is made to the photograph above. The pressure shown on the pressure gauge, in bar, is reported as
0.45 bar
